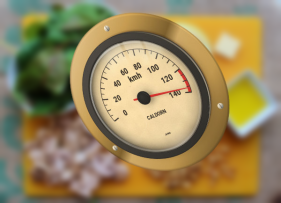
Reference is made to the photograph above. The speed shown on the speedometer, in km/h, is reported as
135 km/h
